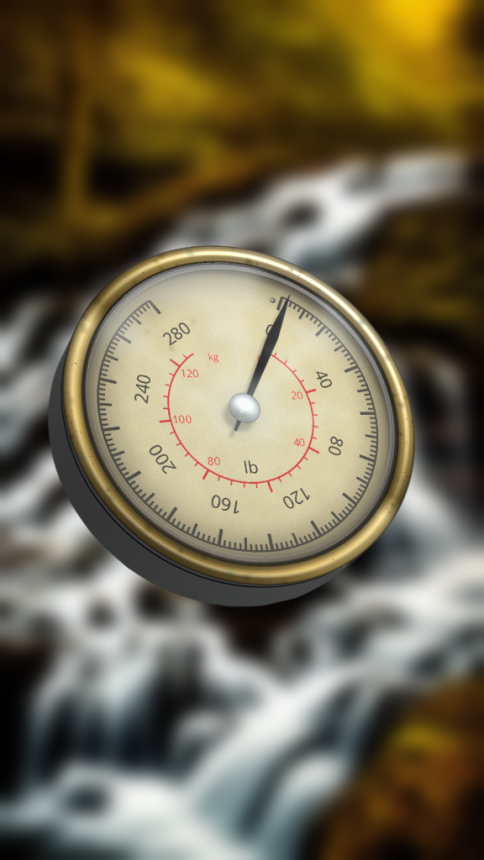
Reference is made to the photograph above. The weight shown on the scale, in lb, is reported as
2 lb
